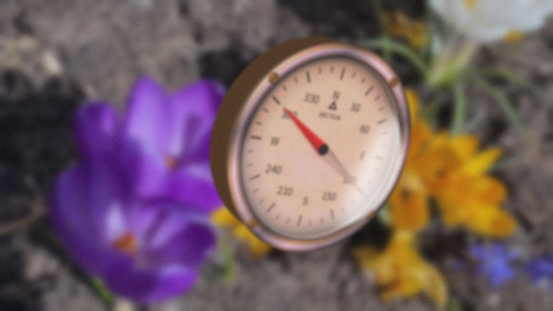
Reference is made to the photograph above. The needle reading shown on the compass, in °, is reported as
300 °
